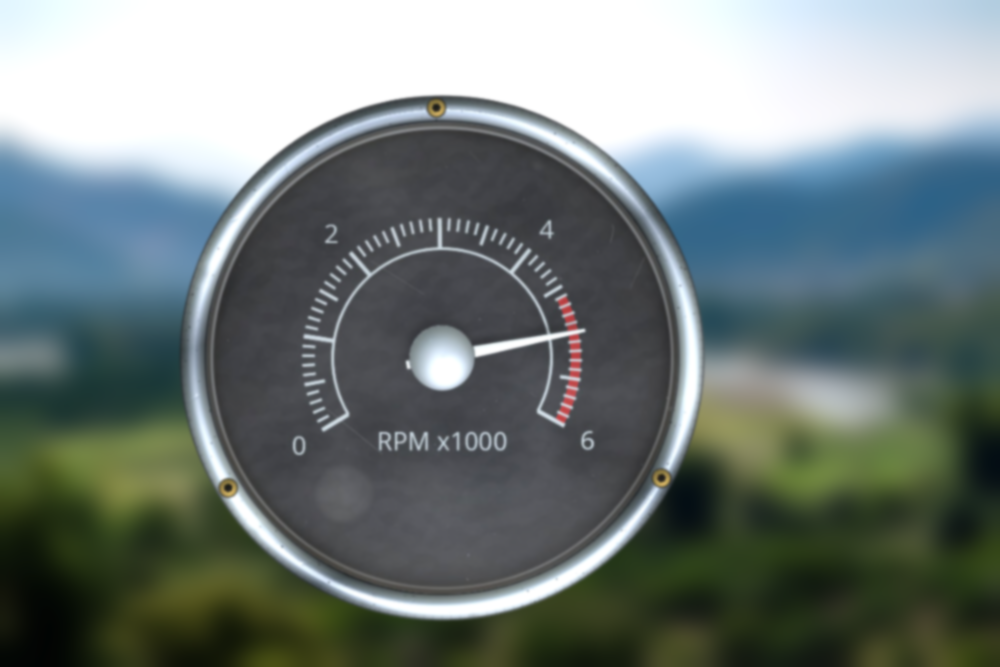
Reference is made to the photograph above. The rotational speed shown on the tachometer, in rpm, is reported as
5000 rpm
